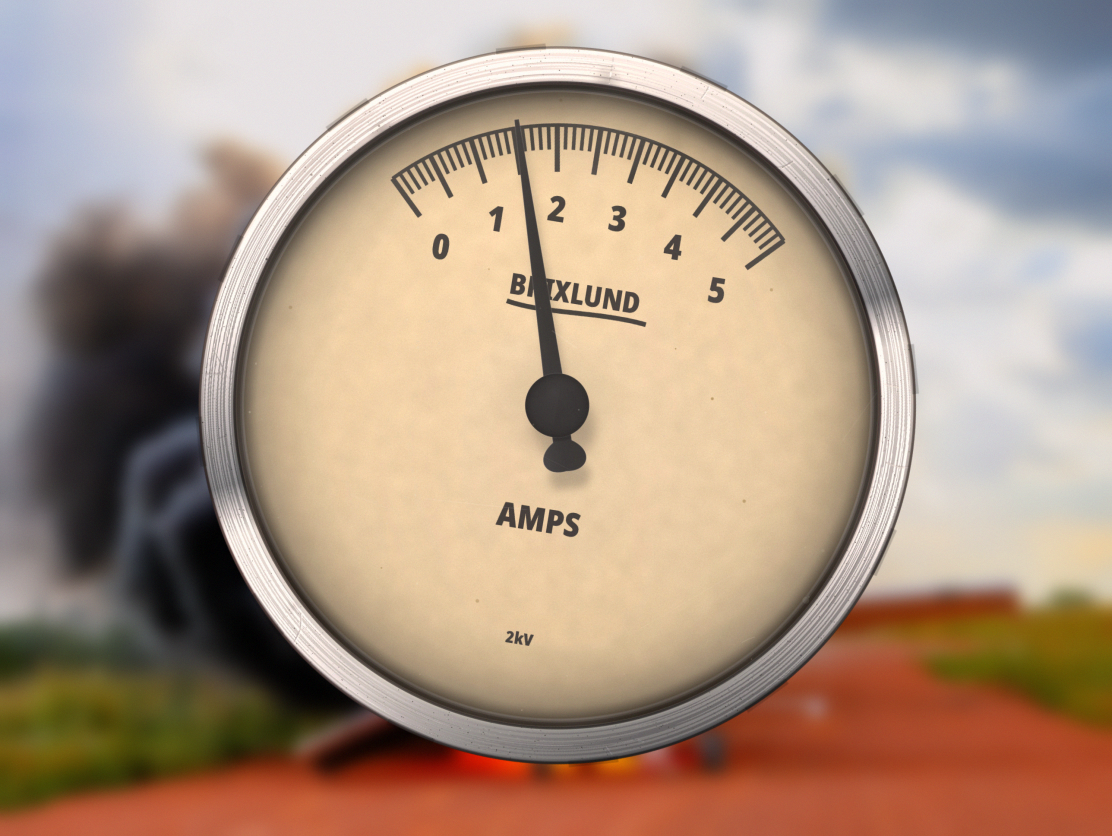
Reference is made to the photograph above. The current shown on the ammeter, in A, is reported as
1.55 A
